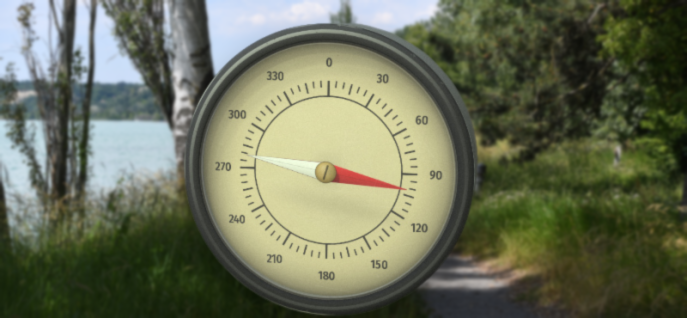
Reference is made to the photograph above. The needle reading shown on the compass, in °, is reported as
100 °
